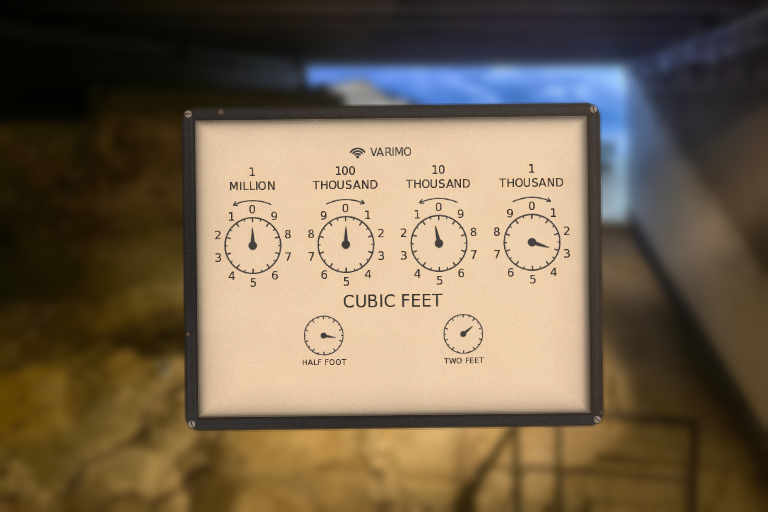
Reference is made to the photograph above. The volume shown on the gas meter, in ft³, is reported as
300 ft³
